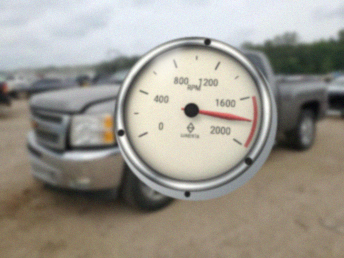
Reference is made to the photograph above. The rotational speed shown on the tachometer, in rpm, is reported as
1800 rpm
